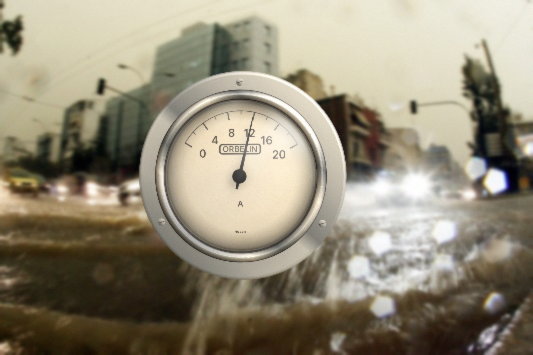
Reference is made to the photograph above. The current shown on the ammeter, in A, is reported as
12 A
